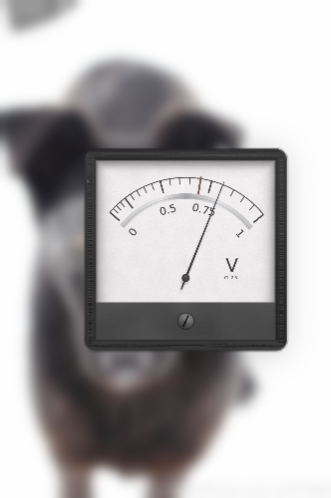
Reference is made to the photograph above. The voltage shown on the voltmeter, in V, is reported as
0.8 V
